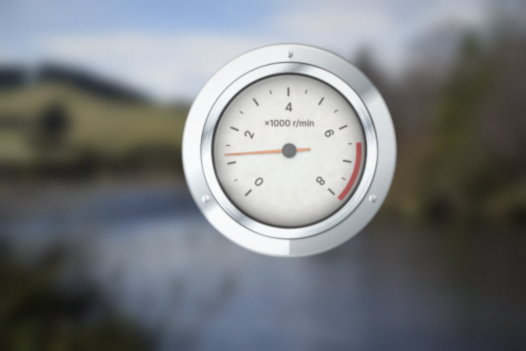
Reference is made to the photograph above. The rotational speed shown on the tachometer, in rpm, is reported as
1250 rpm
